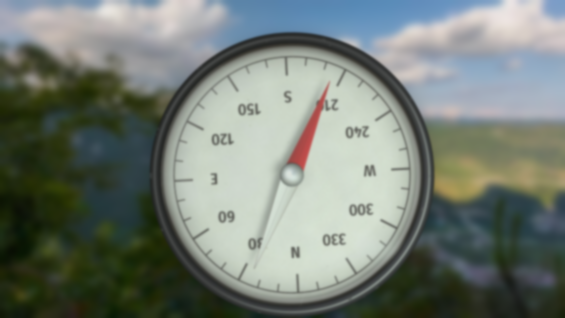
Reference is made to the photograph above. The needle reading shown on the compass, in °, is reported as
205 °
